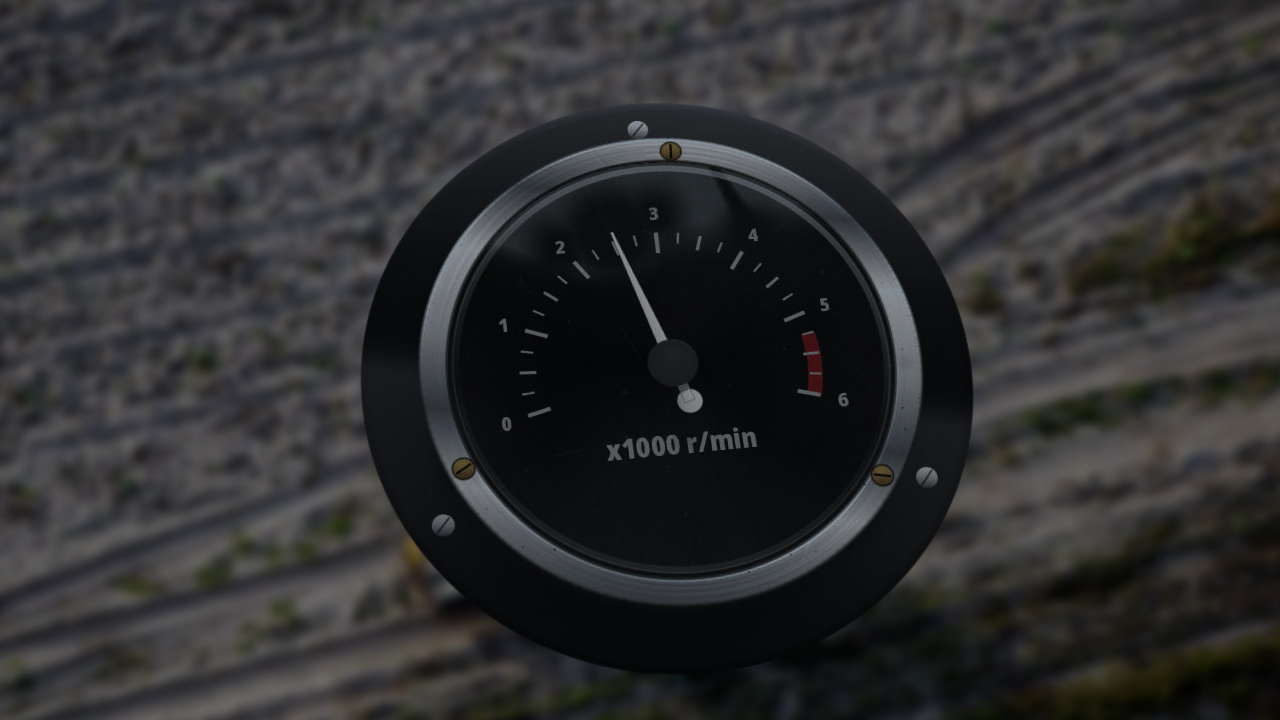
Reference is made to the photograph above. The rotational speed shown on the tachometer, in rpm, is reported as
2500 rpm
